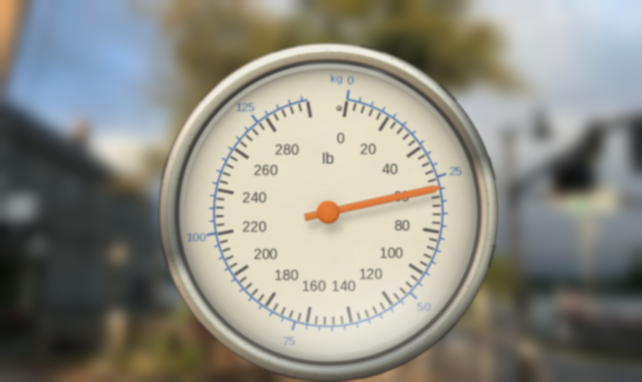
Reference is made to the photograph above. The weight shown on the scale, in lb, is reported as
60 lb
